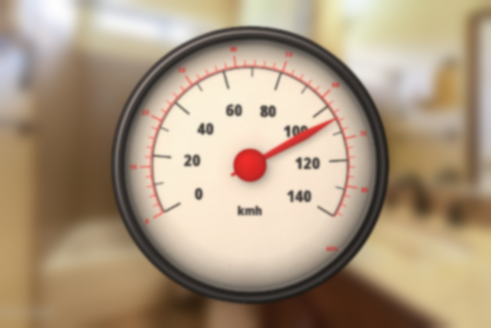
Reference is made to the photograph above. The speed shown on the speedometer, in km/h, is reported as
105 km/h
